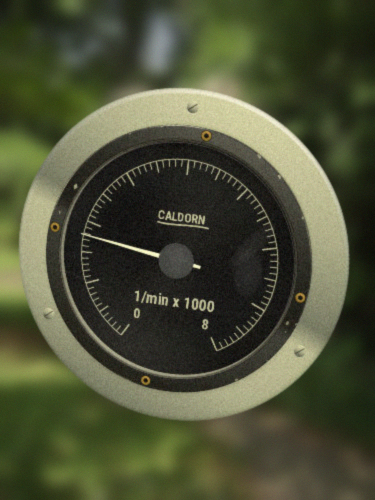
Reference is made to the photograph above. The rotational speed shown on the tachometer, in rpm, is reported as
1800 rpm
